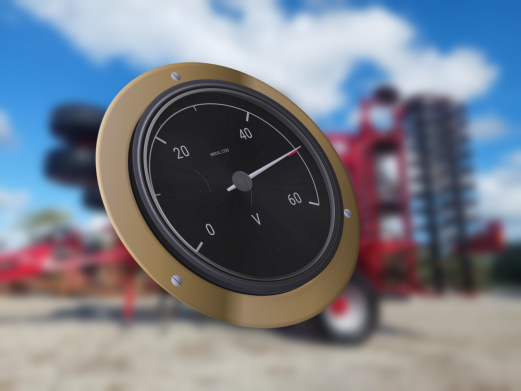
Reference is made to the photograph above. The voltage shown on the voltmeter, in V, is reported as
50 V
